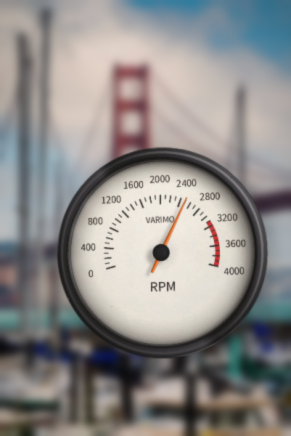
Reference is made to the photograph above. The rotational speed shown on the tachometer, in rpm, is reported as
2500 rpm
